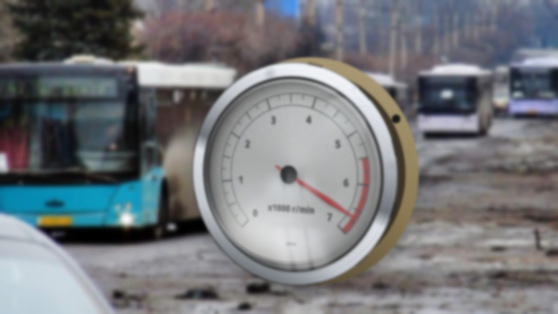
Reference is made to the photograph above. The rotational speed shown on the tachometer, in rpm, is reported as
6625 rpm
